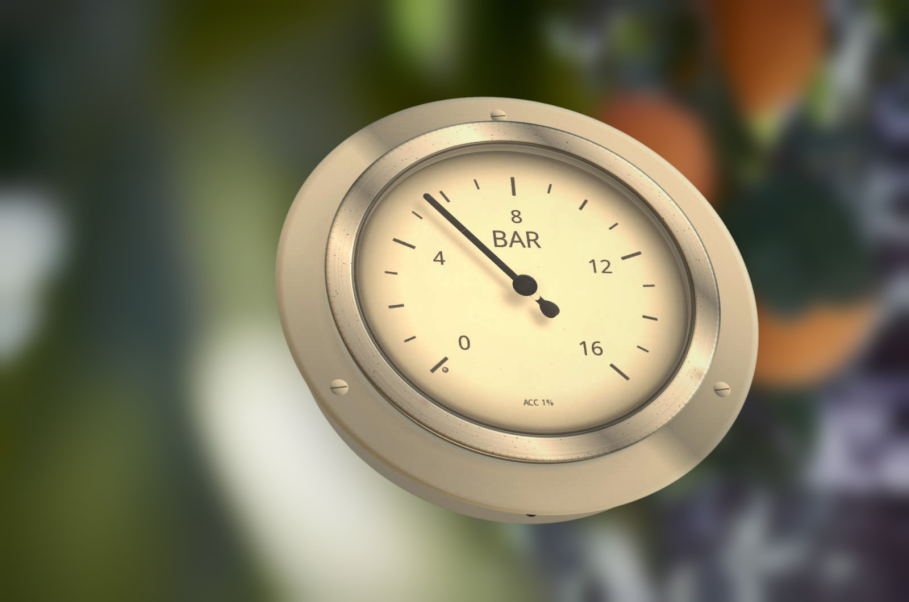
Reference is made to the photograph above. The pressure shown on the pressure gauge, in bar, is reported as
5.5 bar
